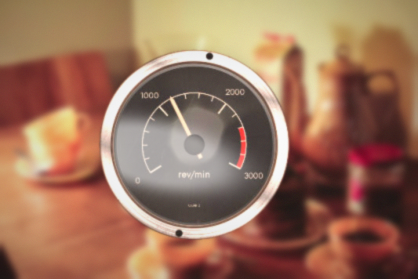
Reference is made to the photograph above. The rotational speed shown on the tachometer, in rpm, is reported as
1200 rpm
